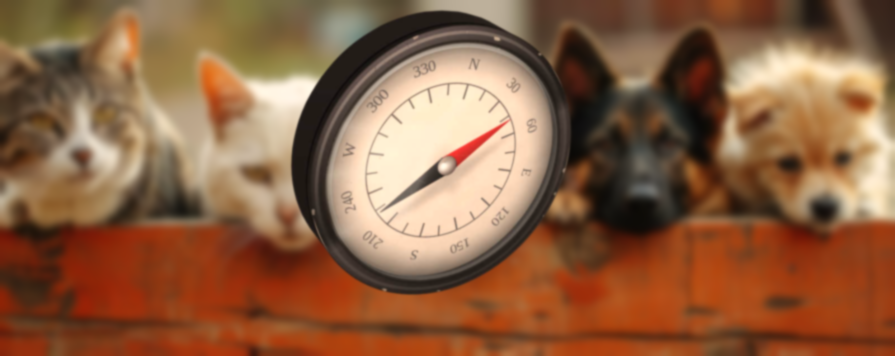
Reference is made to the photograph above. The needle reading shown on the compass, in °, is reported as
45 °
